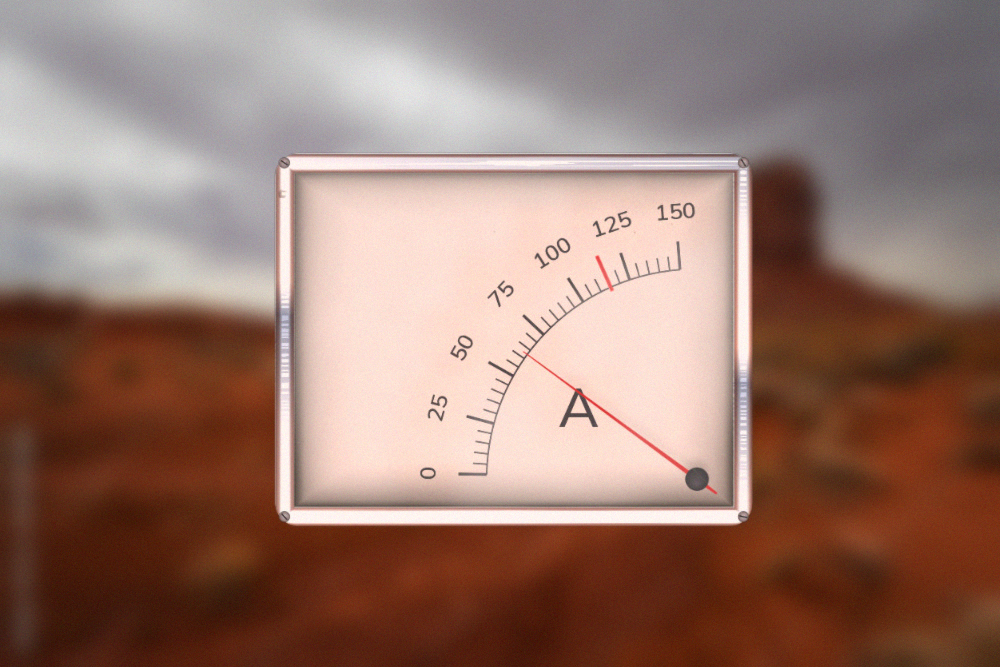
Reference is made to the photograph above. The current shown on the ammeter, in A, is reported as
62.5 A
